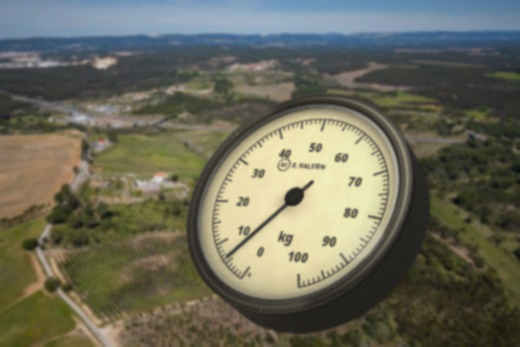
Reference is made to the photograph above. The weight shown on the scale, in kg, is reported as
5 kg
